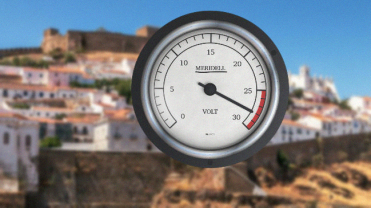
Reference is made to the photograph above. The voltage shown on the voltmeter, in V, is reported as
28 V
